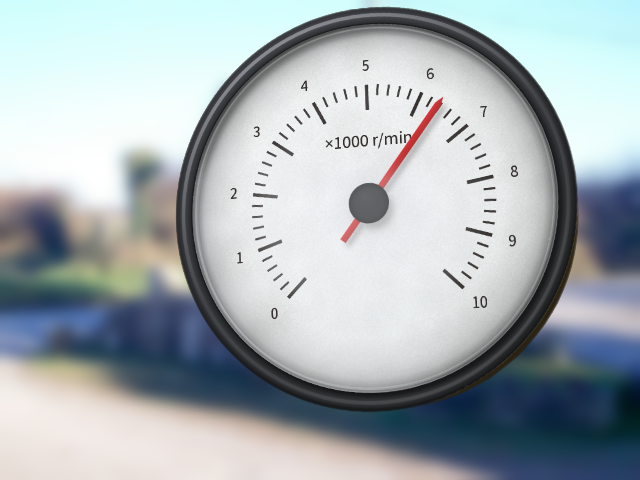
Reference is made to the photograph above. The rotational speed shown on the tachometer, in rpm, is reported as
6400 rpm
